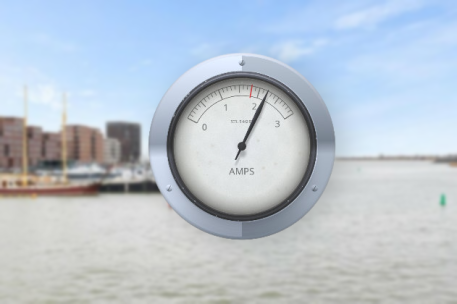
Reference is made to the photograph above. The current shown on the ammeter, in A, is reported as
2.2 A
